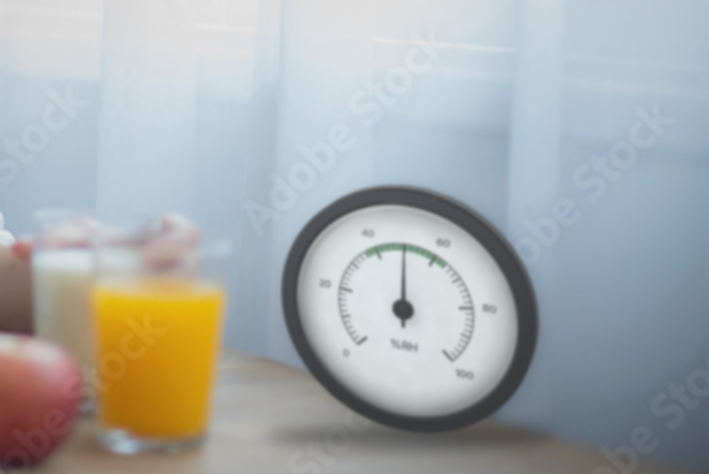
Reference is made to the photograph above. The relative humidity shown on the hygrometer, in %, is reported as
50 %
